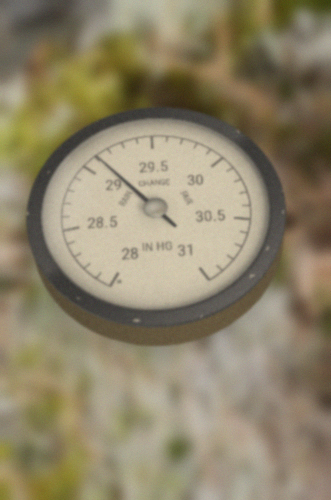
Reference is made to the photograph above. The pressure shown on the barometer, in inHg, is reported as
29.1 inHg
